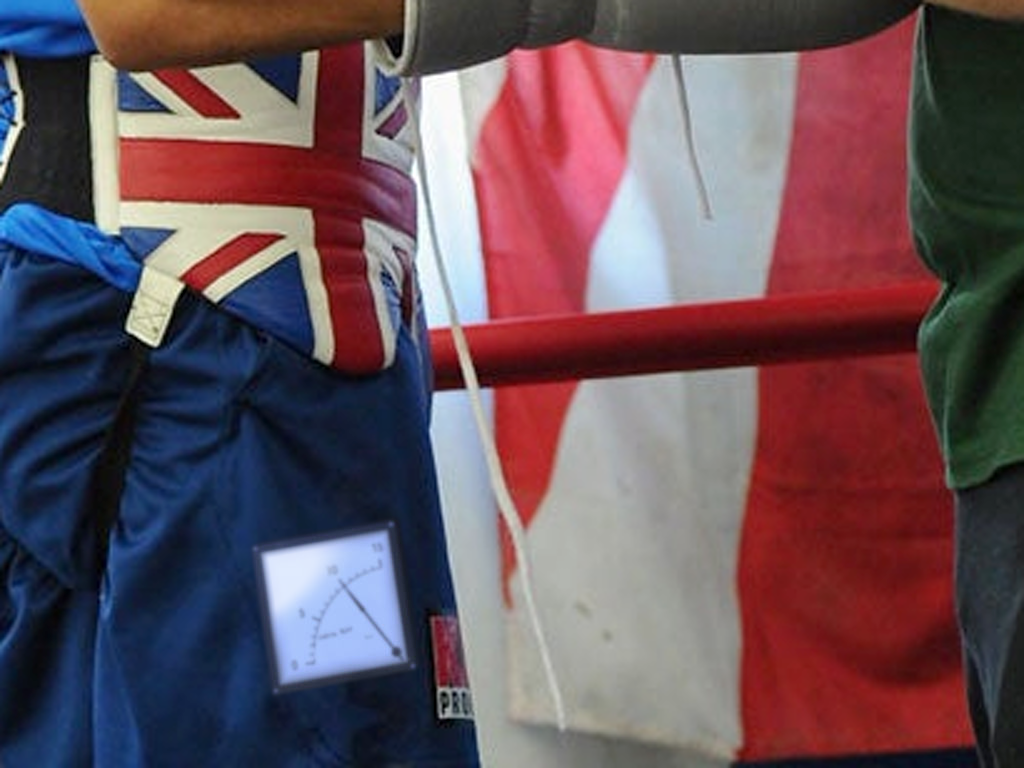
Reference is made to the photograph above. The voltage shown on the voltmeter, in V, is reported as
10 V
